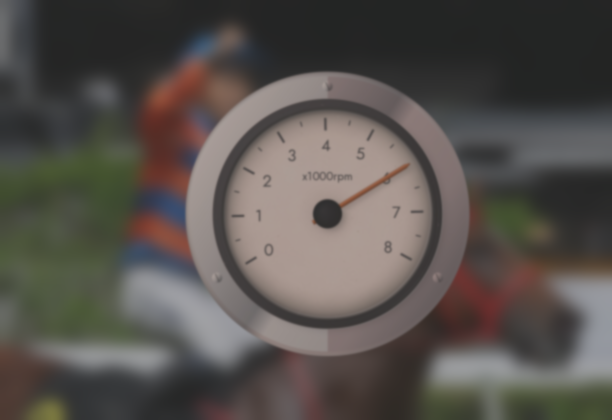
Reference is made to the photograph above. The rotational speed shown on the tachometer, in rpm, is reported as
6000 rpm
